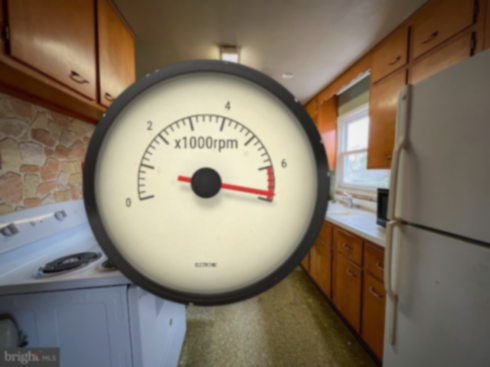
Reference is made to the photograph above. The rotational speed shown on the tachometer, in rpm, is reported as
6800 rpm
